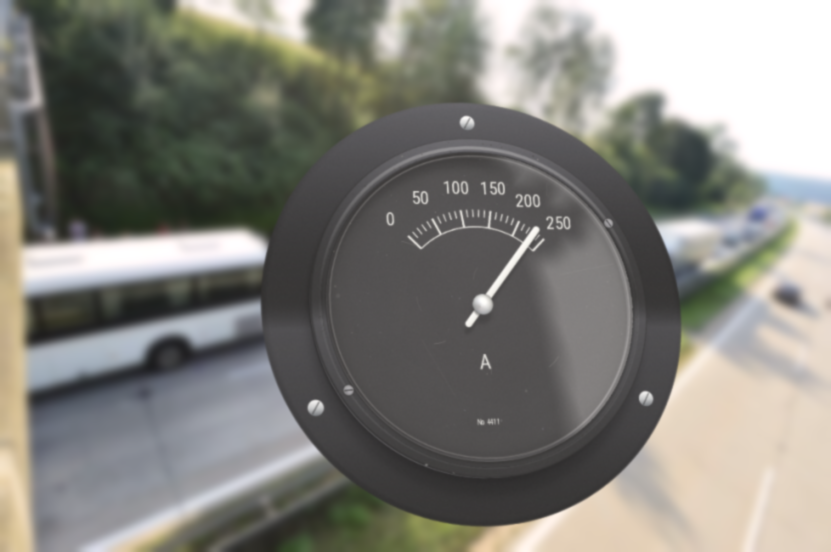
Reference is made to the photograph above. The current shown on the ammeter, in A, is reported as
230 A
